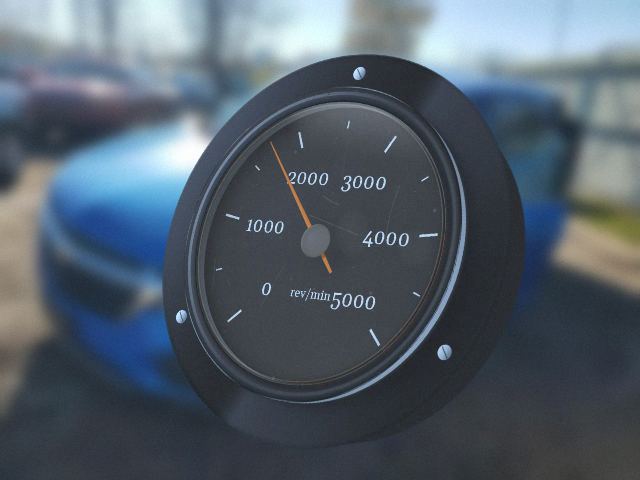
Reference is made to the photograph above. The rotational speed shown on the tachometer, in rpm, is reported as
1750 rpm
